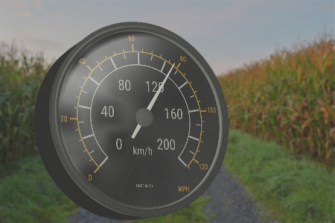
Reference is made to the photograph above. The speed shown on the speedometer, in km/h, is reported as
125 km/h
